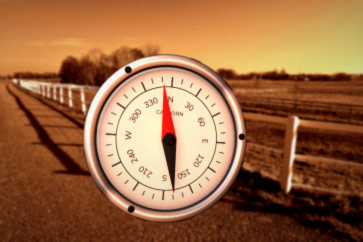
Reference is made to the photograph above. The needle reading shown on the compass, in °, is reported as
350 °
